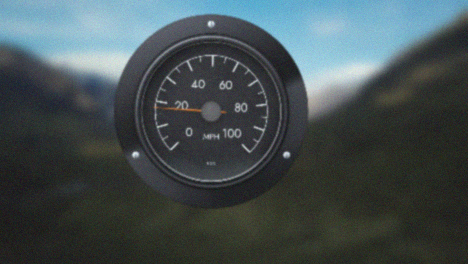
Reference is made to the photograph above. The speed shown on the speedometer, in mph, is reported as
17.5 mph
